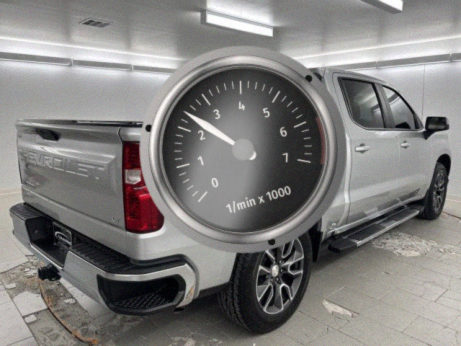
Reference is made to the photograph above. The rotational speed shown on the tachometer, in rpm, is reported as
2400 rpm
